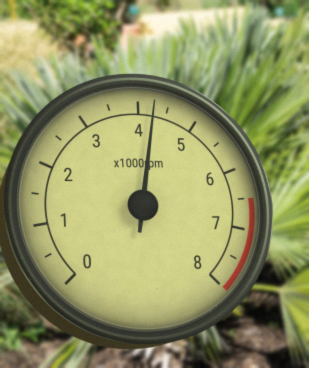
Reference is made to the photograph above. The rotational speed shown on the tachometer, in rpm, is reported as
4250 rpm
